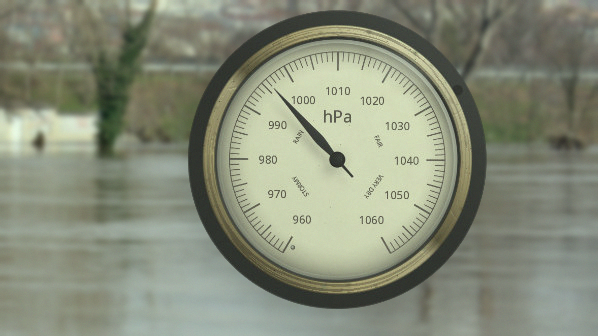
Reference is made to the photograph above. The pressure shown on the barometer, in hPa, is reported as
996 hPa
